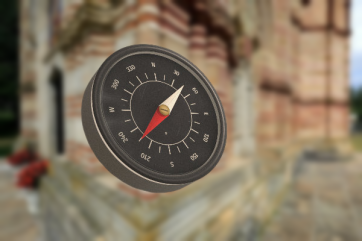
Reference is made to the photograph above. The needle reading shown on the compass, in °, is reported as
225 °
